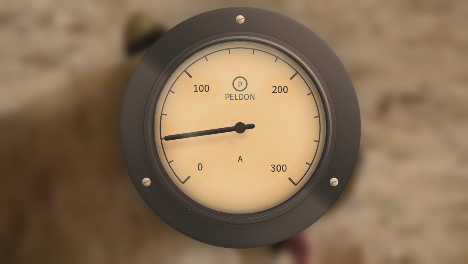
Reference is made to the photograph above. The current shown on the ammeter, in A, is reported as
40 A
